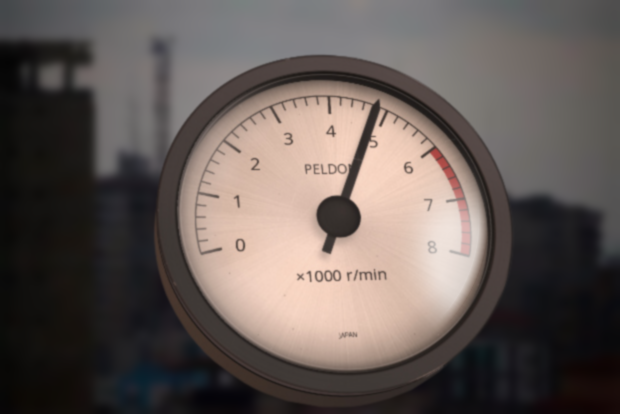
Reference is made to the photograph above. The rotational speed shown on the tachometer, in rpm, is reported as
4800 rpm
